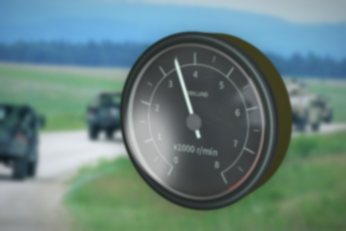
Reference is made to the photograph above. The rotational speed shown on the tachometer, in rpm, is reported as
3500 rpm
